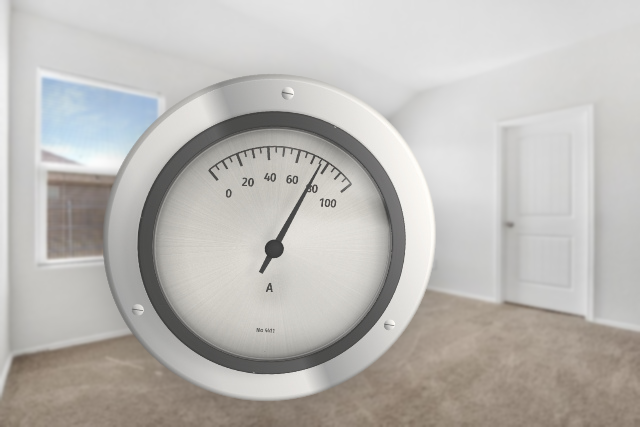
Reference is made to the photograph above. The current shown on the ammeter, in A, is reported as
75 A
